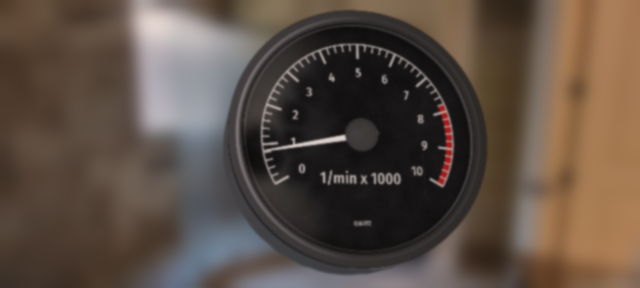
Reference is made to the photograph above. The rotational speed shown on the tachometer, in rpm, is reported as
800 rpm
